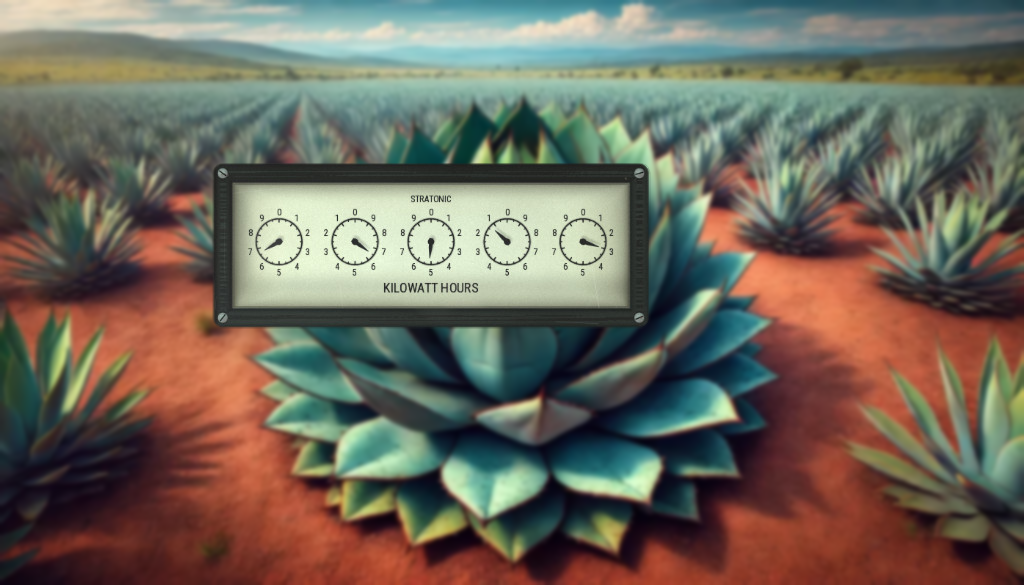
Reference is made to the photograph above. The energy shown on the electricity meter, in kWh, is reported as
66513 kWh
